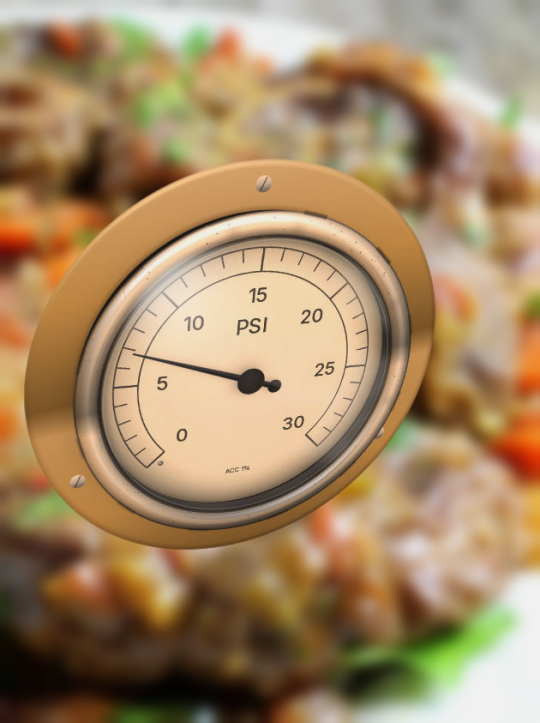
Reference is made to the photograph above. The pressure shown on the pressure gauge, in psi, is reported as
7 psi
